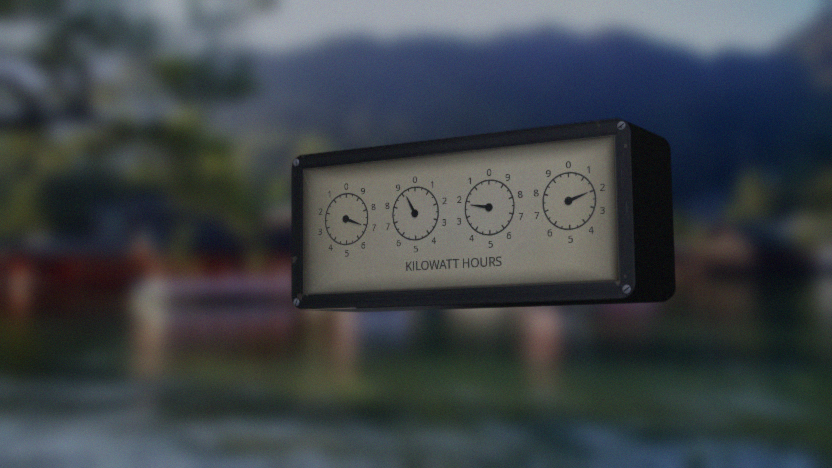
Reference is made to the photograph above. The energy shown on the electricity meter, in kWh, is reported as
6922 kWh
